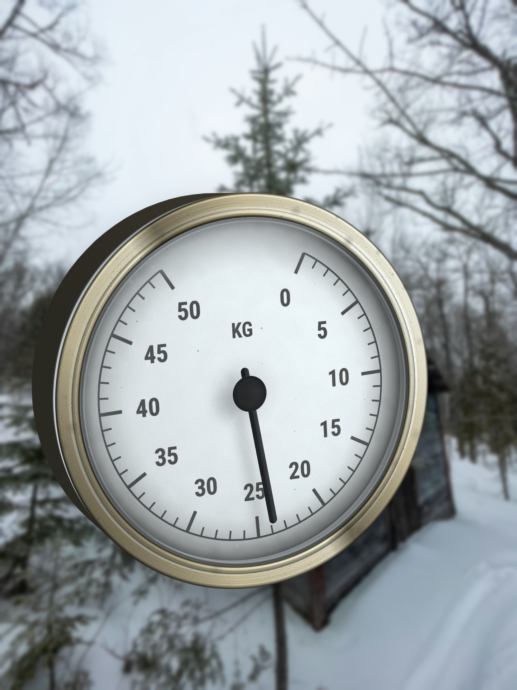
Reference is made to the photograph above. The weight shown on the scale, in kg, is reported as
24 kg
